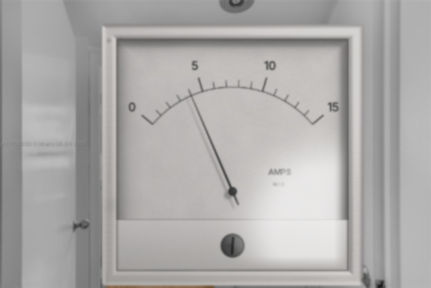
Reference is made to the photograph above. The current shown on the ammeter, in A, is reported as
4 A
